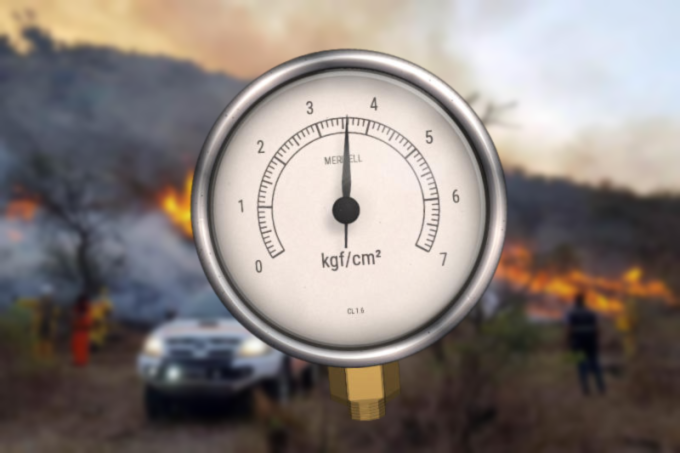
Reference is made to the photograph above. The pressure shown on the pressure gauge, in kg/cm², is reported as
3.6 kg/cm²
